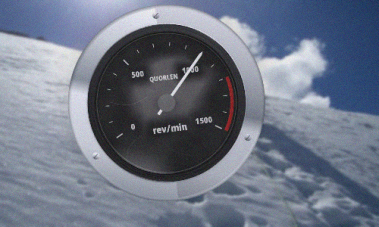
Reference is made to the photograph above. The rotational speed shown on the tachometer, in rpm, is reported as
1000 rpm
